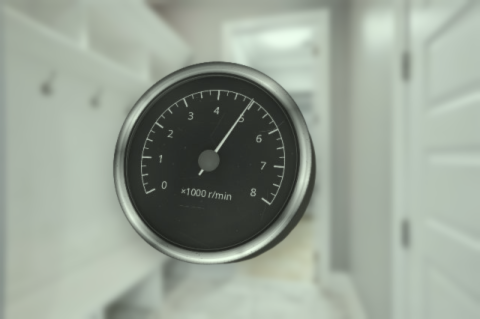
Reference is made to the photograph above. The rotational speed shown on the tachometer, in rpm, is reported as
5000 rpm
